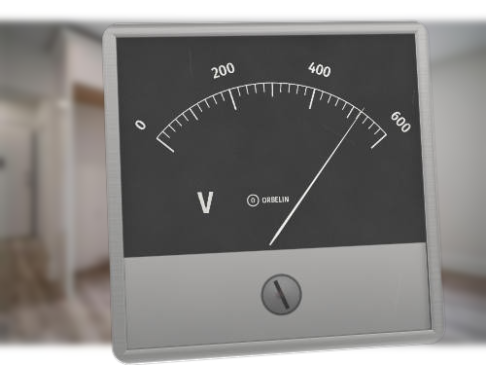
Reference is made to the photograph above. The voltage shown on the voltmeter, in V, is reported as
520 V
